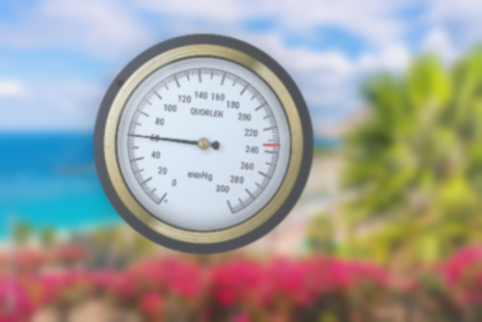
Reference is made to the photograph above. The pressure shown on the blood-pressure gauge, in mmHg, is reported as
60 mmHg
